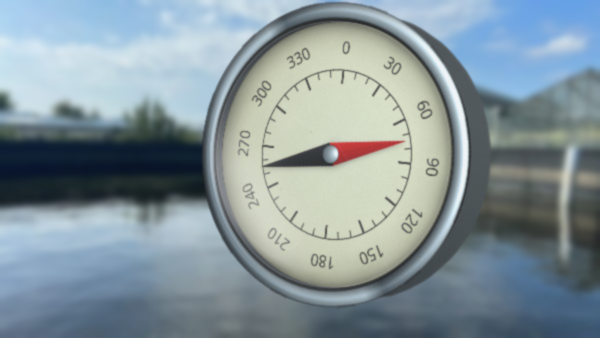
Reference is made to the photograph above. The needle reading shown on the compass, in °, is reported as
75 °
